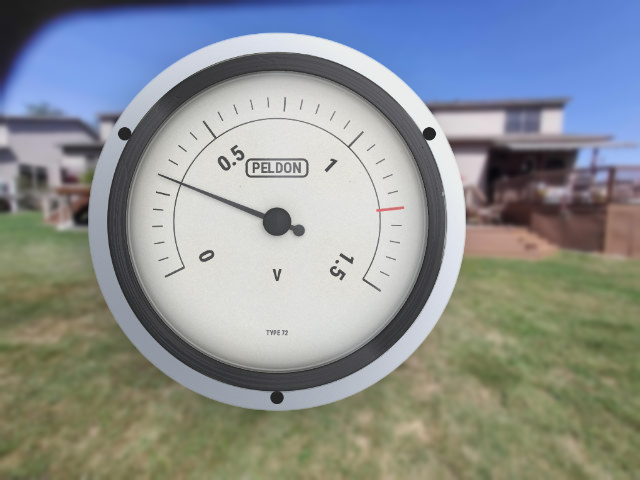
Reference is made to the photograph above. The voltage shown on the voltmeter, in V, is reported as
0.3 V
